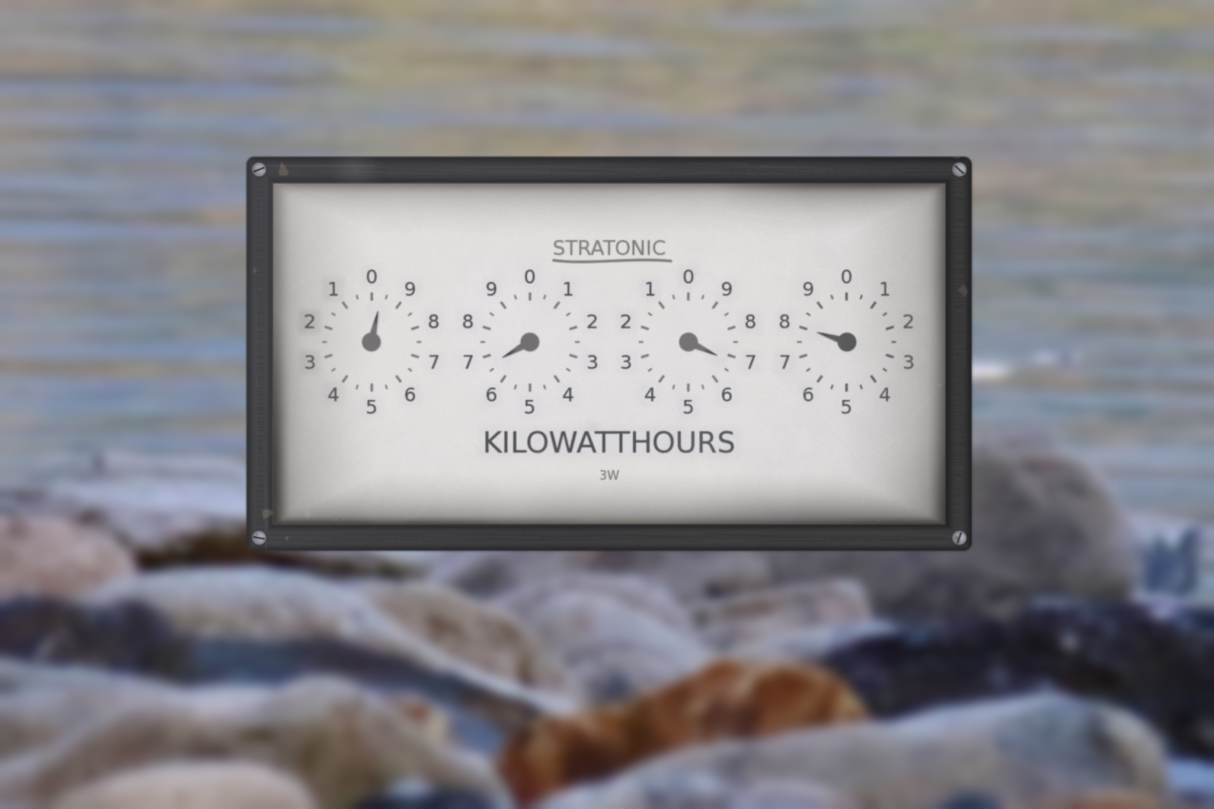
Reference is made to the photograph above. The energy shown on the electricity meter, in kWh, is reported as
9668 kWh
